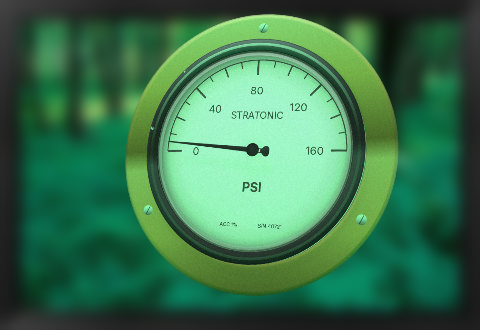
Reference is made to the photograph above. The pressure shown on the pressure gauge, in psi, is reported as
5 psi
